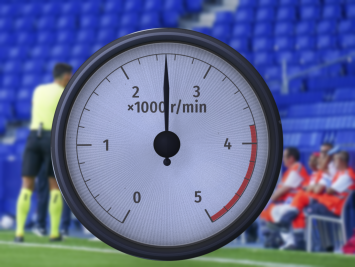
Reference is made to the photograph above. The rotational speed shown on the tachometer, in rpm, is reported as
2500 rpm
